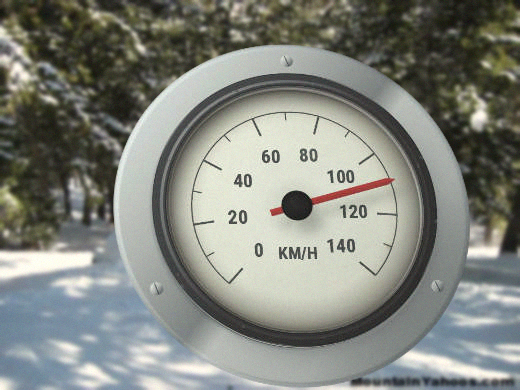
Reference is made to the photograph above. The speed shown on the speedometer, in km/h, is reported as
110 km/h
